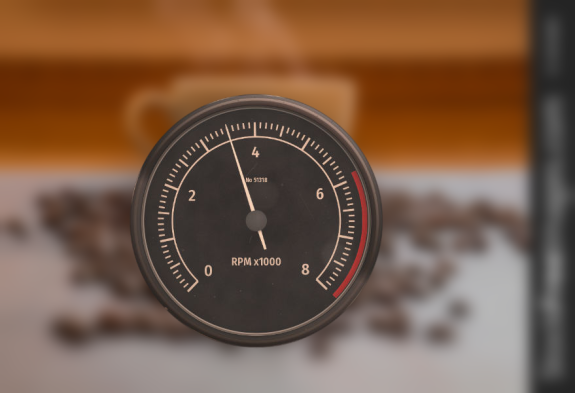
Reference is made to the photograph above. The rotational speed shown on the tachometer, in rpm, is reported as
3500 rpm
